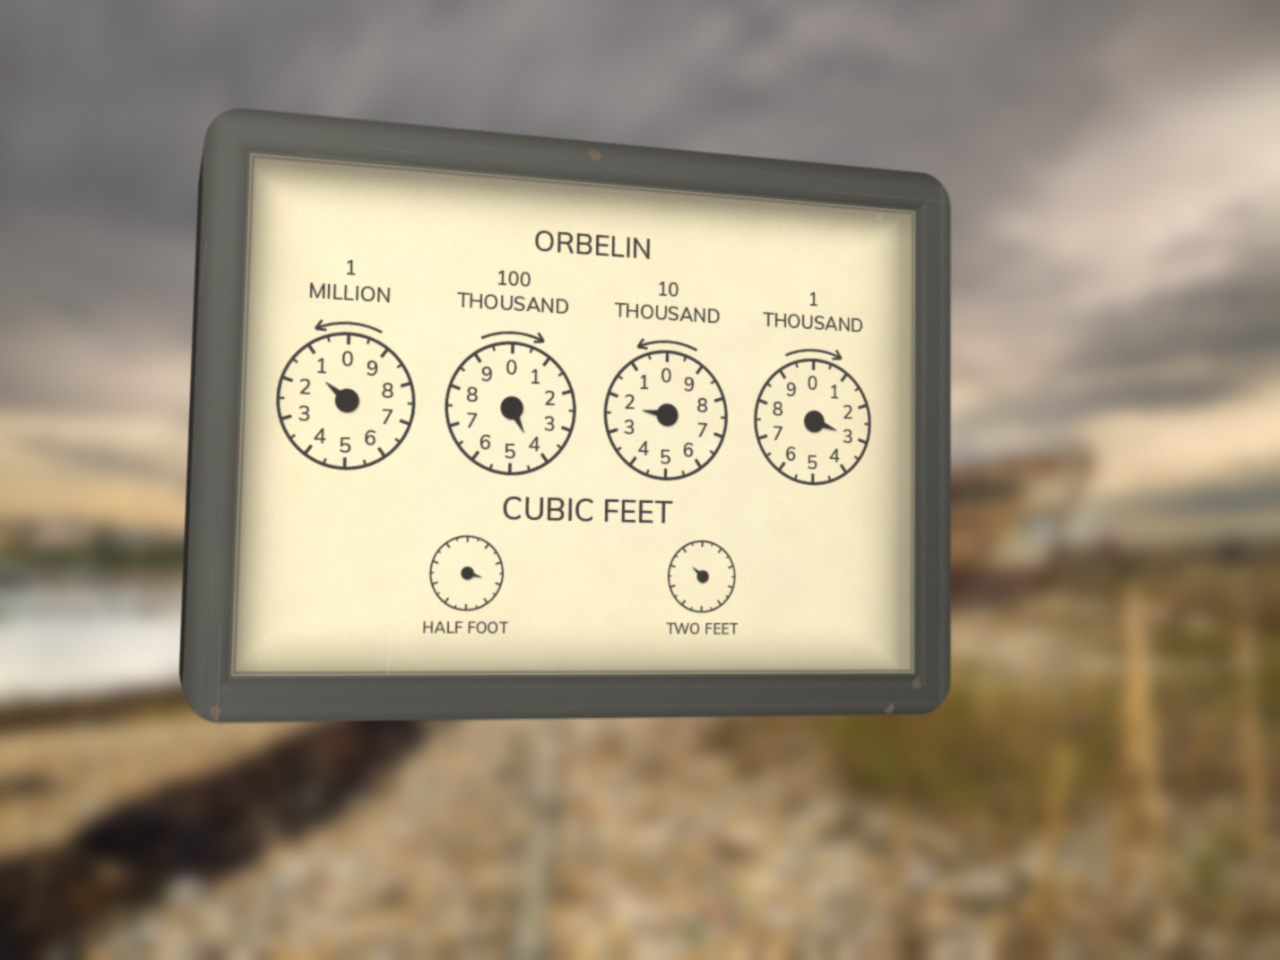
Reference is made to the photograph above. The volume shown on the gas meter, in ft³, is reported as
142300 ft³
